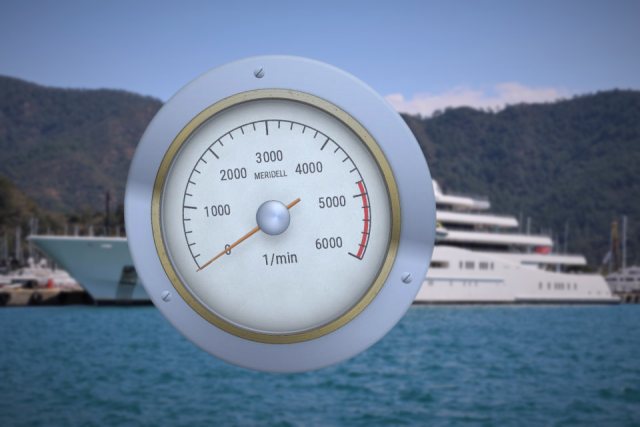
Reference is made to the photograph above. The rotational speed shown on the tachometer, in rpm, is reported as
0 rpm
